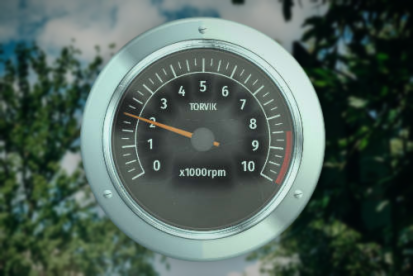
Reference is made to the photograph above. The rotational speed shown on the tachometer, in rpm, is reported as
2000 rpm
